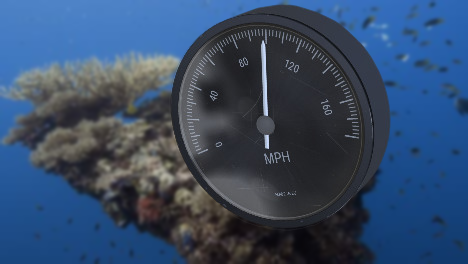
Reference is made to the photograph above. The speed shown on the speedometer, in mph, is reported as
100 mph
